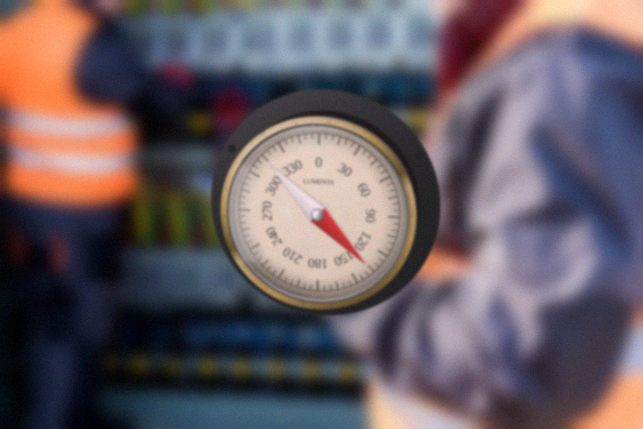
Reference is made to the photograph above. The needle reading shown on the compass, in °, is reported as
135 °
